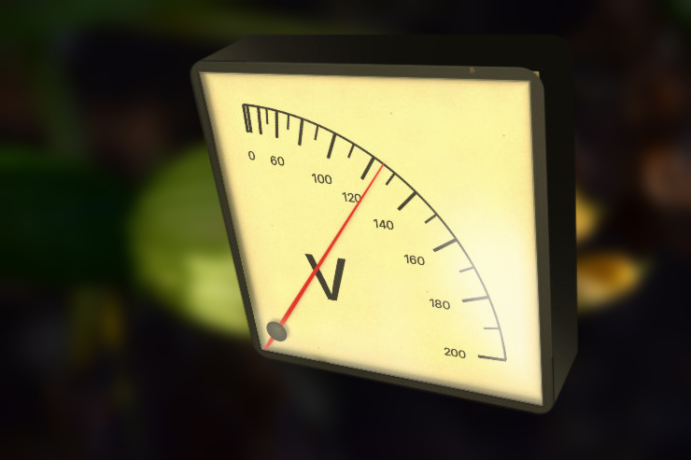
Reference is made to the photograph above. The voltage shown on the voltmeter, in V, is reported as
125 V
